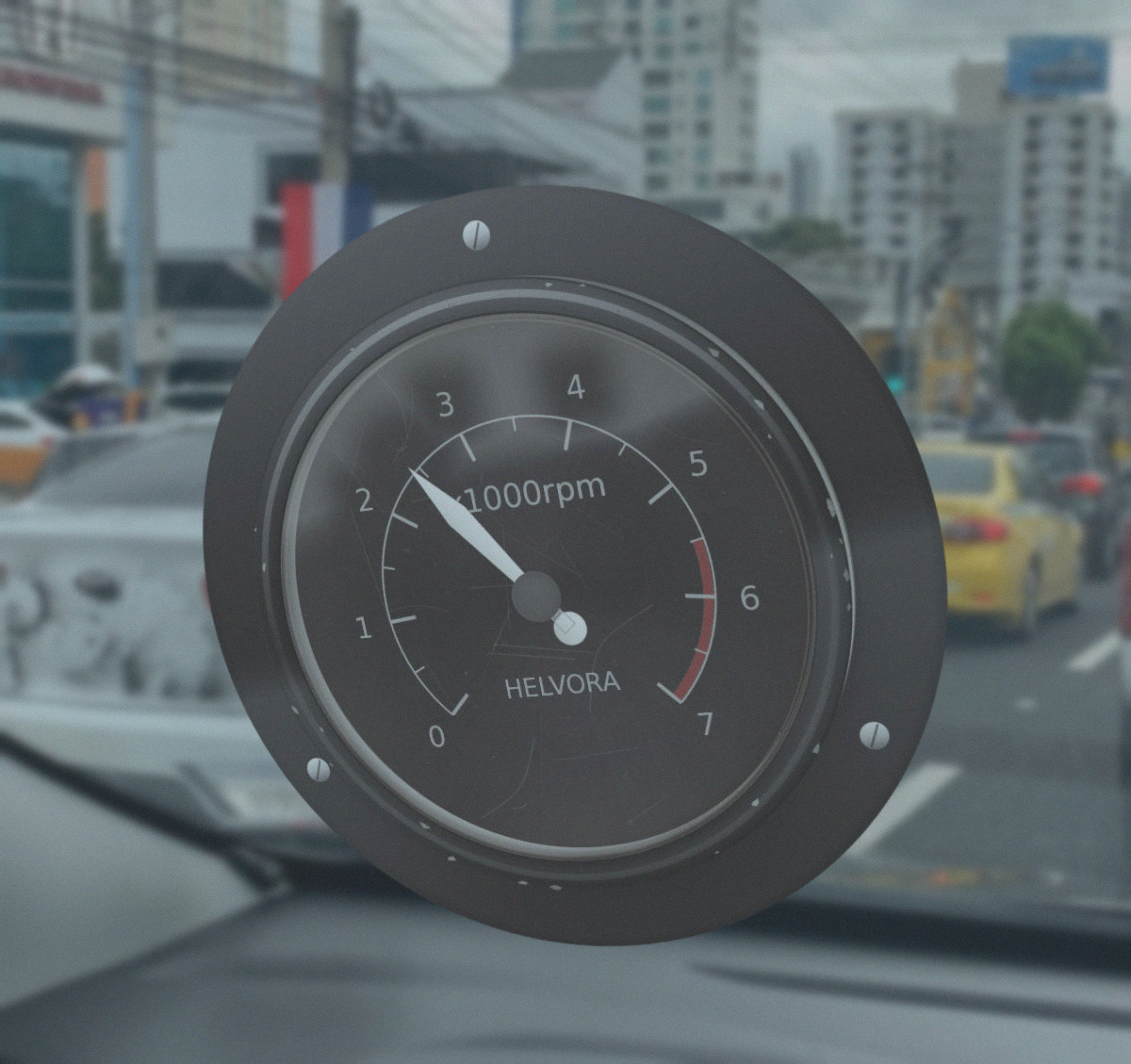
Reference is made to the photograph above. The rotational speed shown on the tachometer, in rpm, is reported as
2500 rpm
